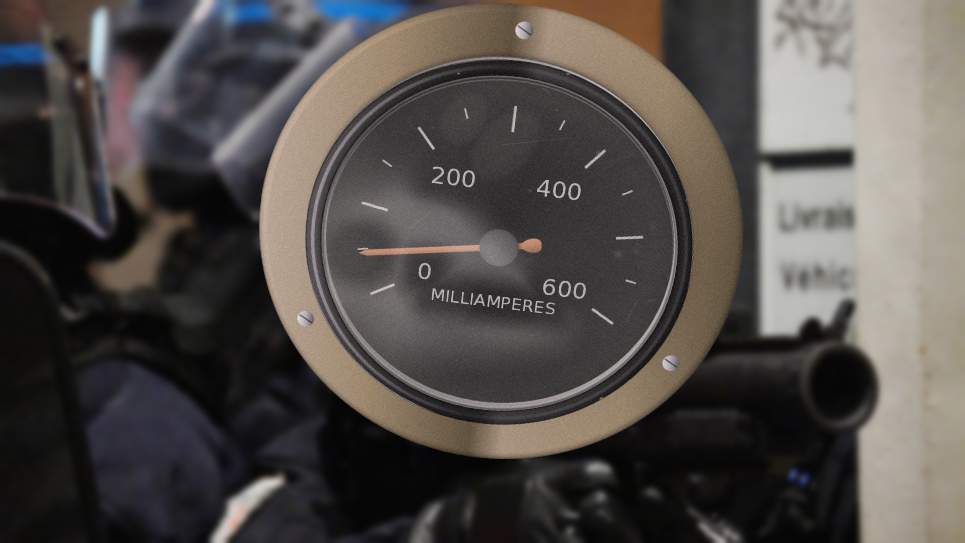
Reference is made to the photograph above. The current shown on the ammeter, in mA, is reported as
50 mA
